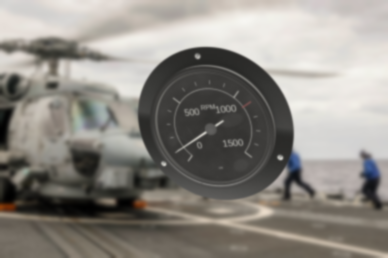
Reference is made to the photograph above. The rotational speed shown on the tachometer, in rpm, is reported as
100 rpm
